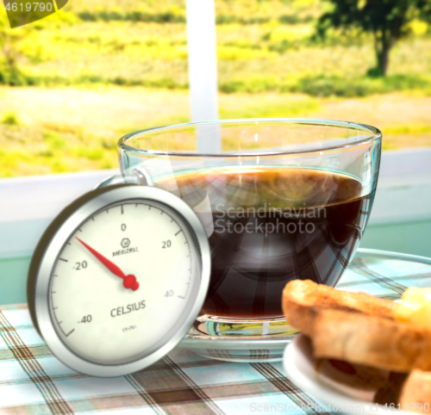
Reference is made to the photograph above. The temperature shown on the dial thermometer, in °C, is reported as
-14 °C
